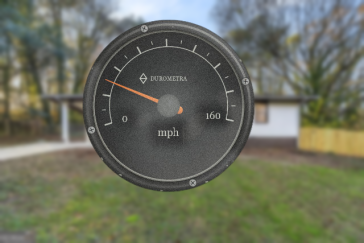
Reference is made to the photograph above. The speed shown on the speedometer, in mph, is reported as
30 mph
